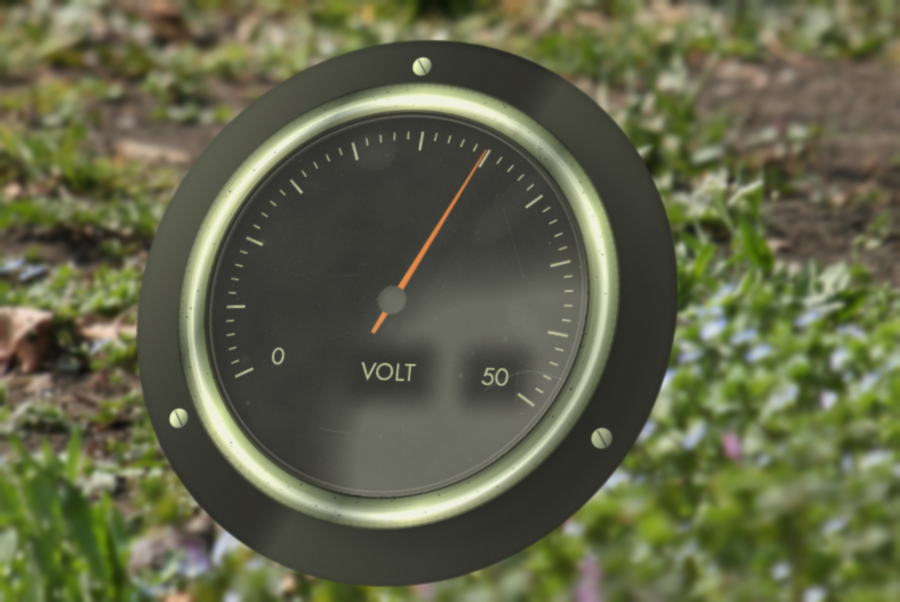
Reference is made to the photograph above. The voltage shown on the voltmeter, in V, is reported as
30 V
